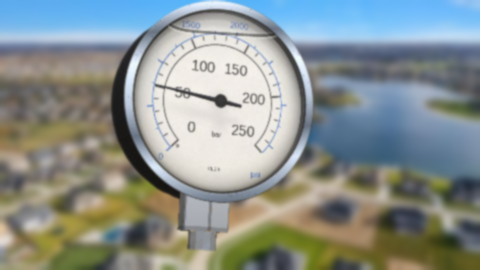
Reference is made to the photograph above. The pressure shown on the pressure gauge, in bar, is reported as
50 bar
